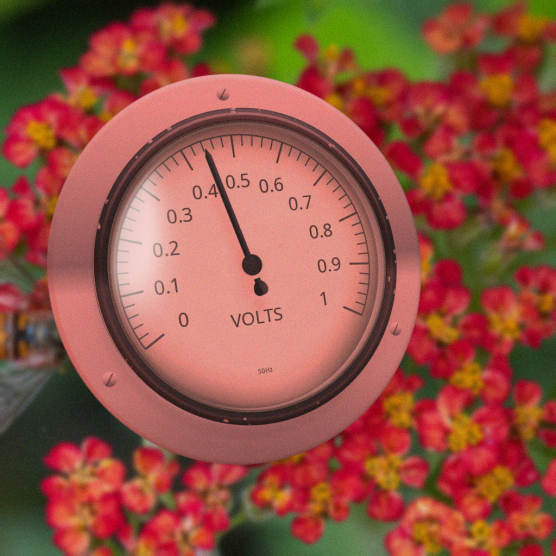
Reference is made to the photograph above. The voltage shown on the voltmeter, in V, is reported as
0.44 V
